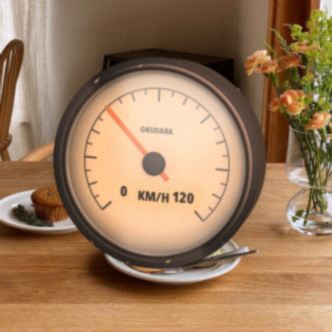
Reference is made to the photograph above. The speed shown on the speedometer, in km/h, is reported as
40 km/h
